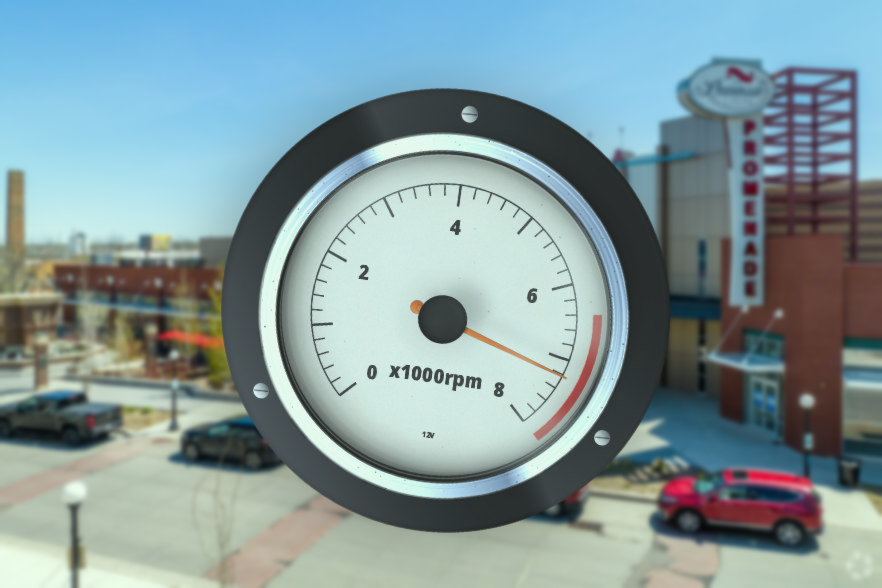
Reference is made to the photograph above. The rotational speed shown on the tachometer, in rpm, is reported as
7200 rpm
